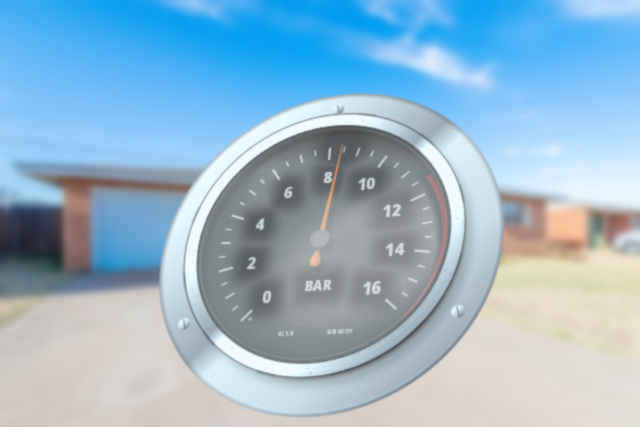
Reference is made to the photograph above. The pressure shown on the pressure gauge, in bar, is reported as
8.5 bar
